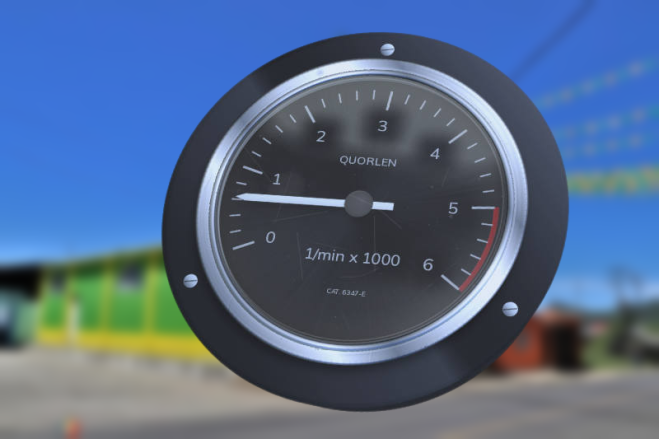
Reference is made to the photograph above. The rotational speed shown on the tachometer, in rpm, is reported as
600 rpm
